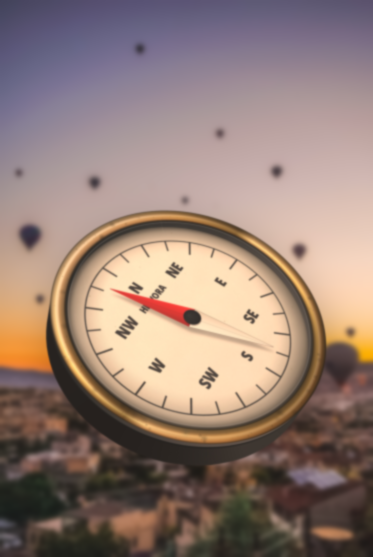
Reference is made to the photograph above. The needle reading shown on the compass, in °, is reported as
345 °
